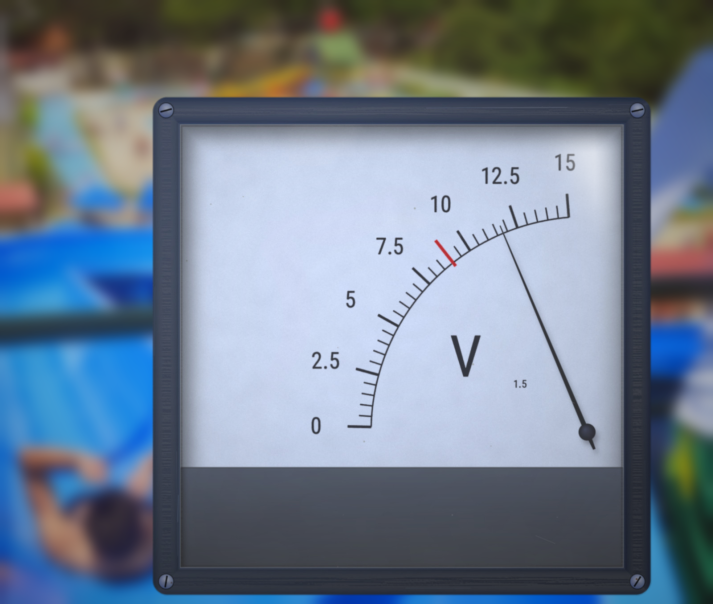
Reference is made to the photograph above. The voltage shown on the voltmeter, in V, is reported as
11.75 V
